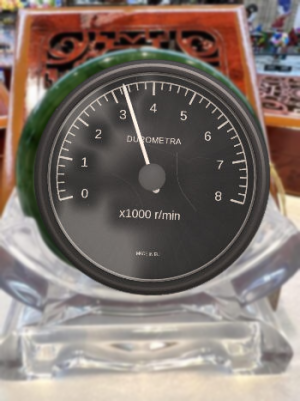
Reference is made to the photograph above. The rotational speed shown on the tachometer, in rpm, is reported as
3300 rpm
